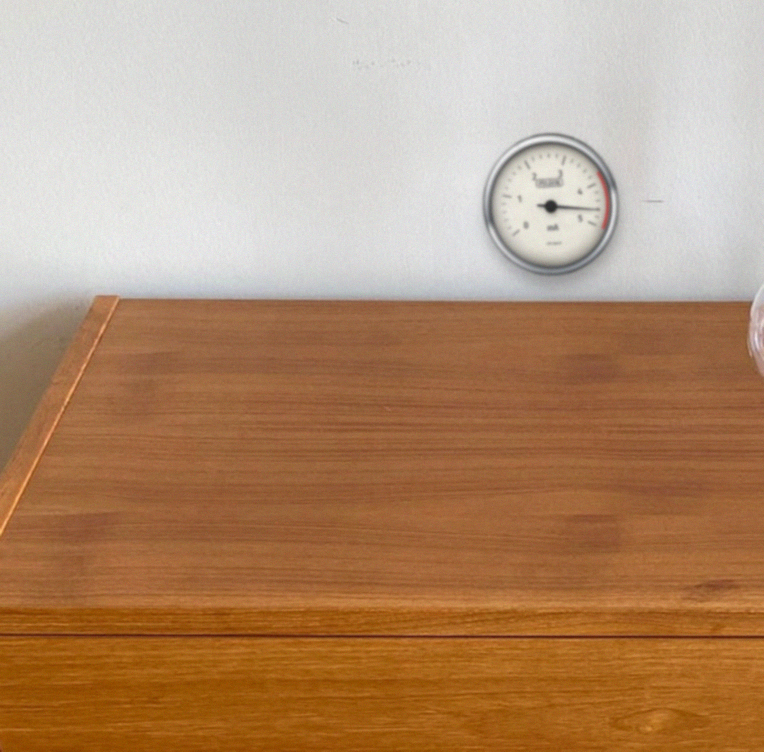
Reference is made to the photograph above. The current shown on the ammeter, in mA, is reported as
4.6 mA
